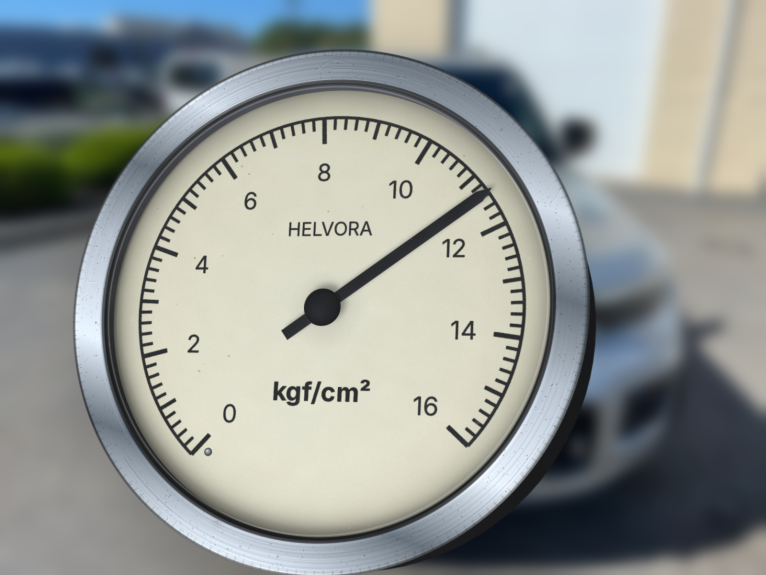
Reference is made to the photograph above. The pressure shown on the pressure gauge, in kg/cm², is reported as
11.4 kg/cm²
